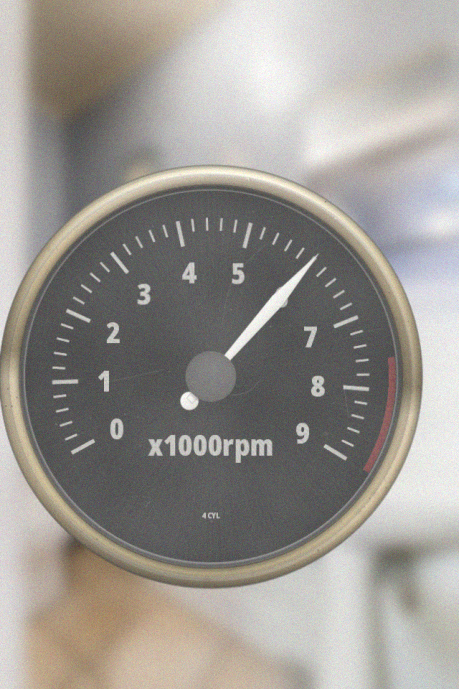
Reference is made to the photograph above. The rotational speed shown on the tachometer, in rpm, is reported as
6000 rpm
